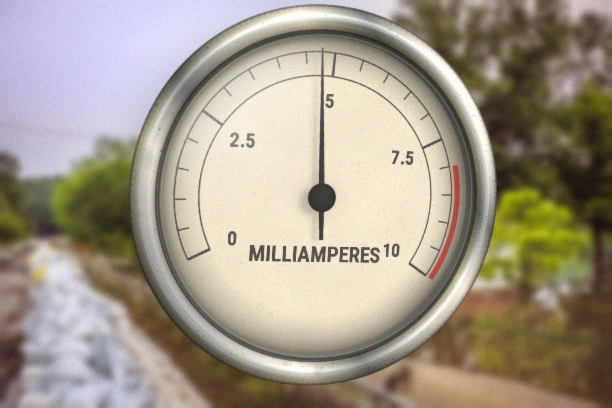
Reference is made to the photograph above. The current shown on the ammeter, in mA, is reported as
4.75 mA
